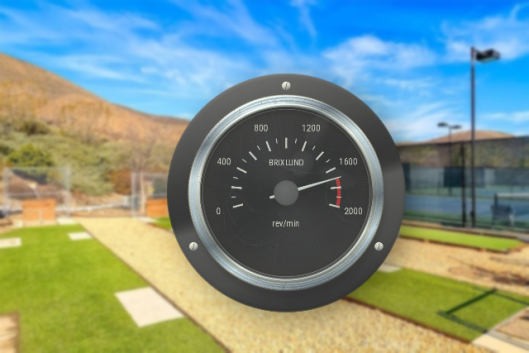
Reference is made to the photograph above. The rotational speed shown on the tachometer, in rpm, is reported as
1700 rpm
